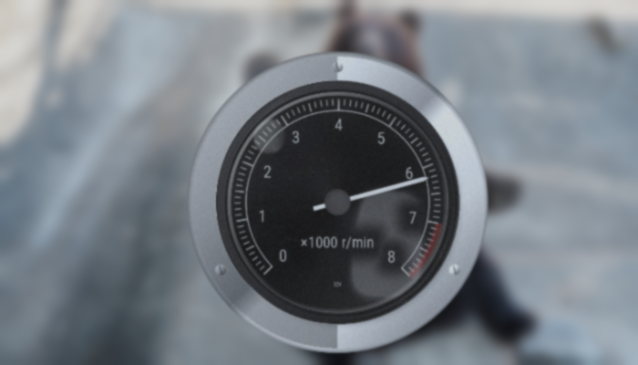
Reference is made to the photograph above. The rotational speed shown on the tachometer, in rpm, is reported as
6200 rpm
